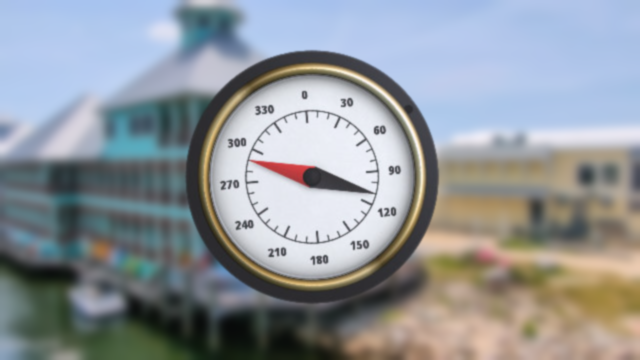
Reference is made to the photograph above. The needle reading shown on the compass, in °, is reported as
290 °
